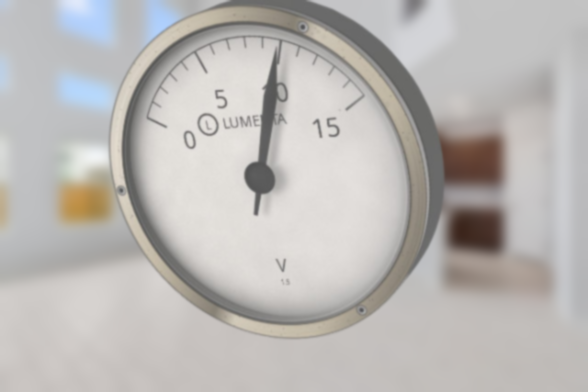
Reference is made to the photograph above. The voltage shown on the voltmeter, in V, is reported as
10 V
